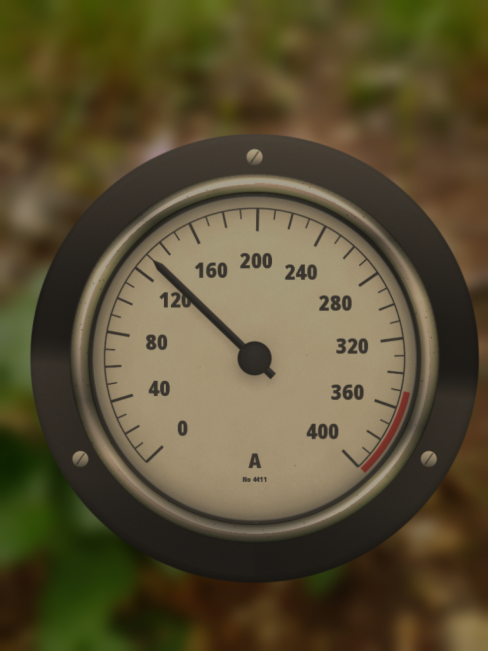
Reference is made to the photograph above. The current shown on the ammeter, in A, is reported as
130 A
